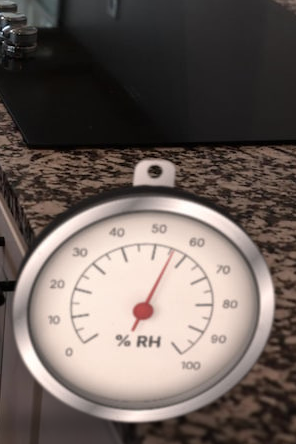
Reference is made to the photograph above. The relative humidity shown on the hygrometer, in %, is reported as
55 %
